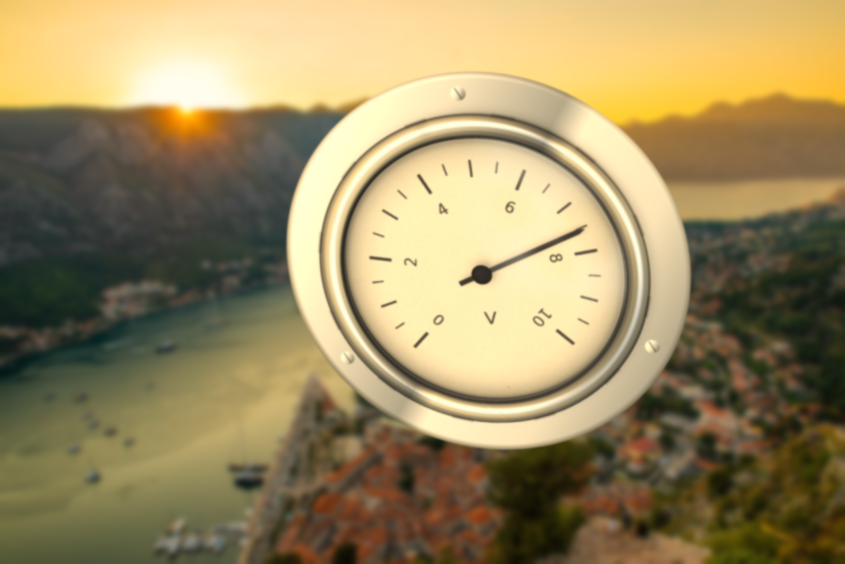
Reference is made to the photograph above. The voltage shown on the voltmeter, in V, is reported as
7.5 V
